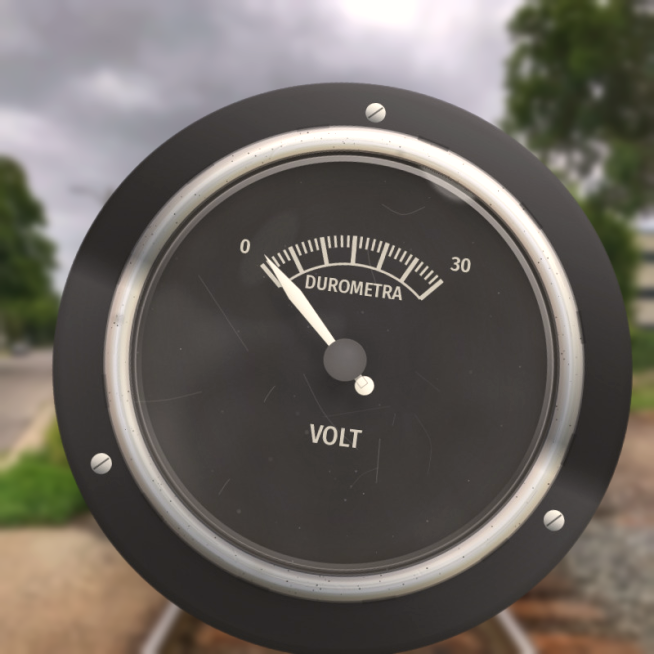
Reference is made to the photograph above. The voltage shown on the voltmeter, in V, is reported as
1 V
